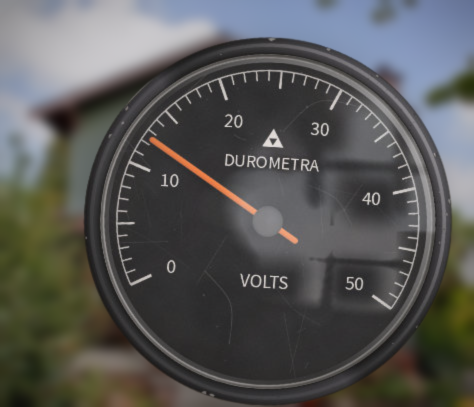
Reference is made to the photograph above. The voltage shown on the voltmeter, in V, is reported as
12.5 V
